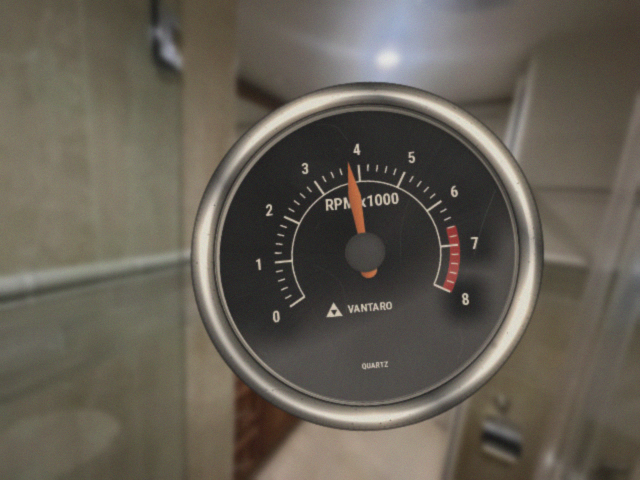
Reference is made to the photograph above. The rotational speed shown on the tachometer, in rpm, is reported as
3800 rpm
